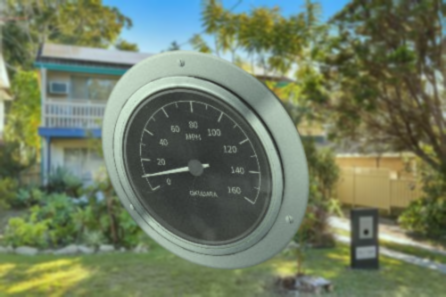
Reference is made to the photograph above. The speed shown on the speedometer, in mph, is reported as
10 mph
